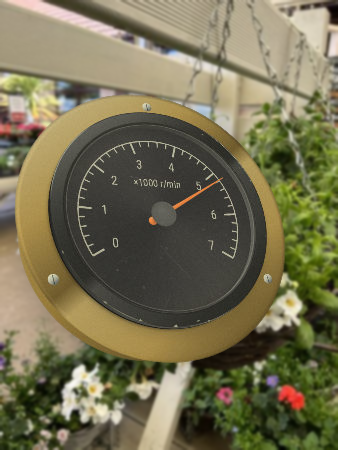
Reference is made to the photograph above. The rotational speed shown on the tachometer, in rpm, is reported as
5200 rpm
